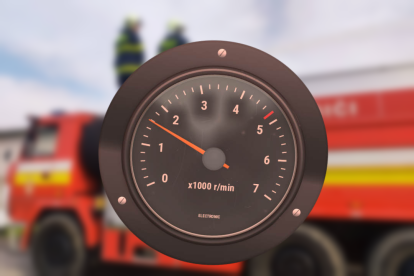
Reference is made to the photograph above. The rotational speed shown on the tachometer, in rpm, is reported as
1600 rpm
